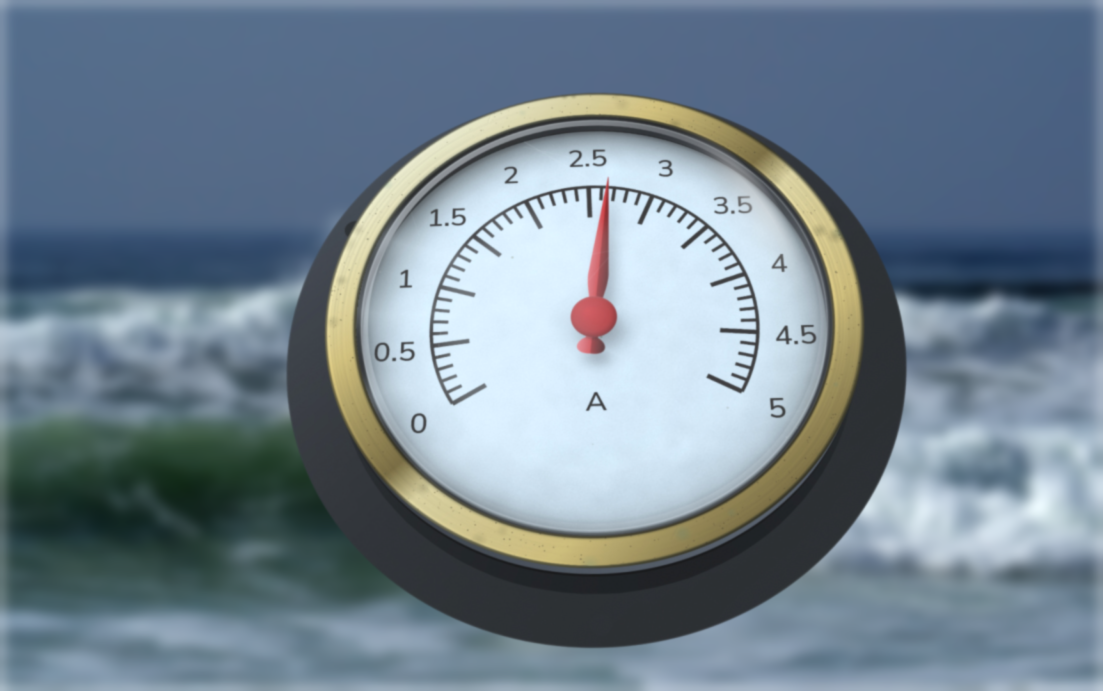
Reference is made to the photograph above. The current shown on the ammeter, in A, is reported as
2.65 A
